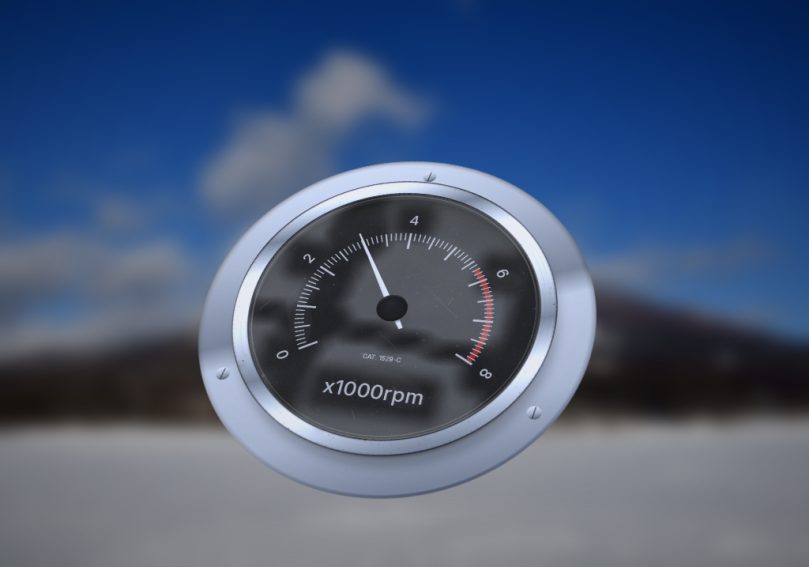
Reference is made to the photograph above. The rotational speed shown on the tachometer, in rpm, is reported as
3000 rpm
